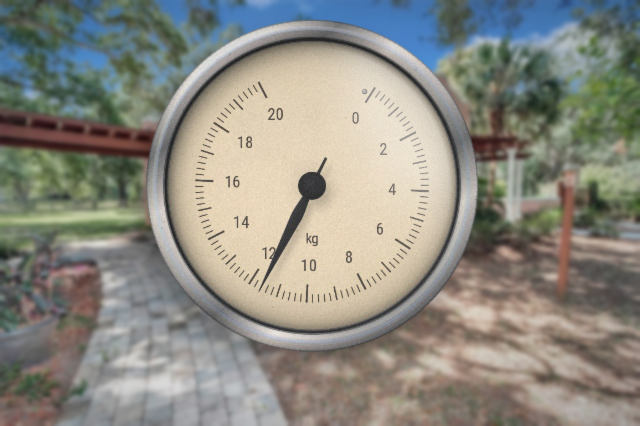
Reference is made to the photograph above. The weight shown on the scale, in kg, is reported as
11.6 kg
